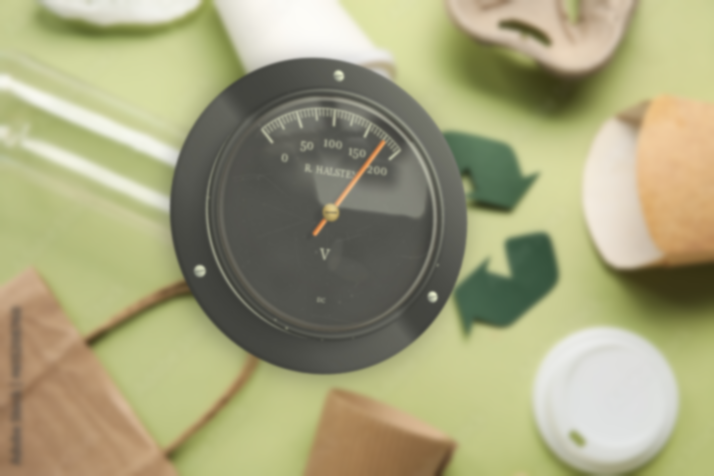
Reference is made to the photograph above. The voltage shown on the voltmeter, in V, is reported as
175 V
